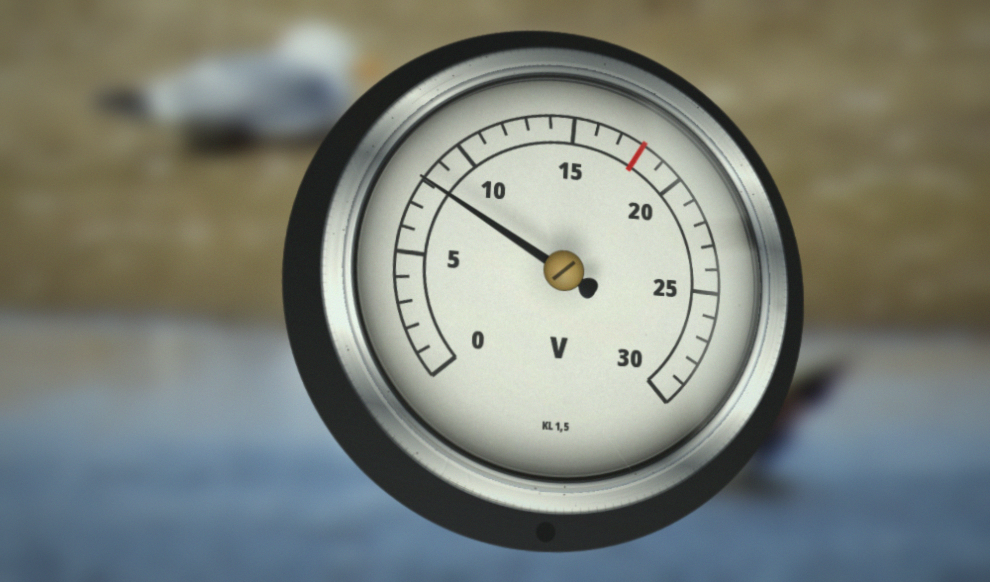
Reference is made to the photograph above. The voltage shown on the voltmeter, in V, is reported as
8 V
